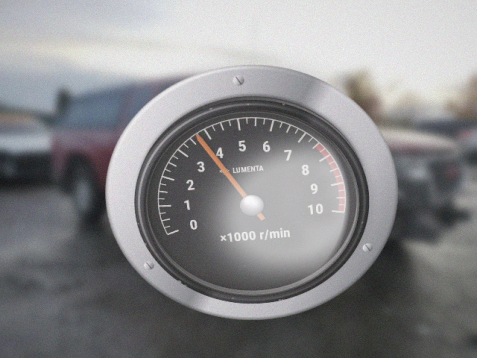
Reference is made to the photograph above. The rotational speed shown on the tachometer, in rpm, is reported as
3750 rpm
